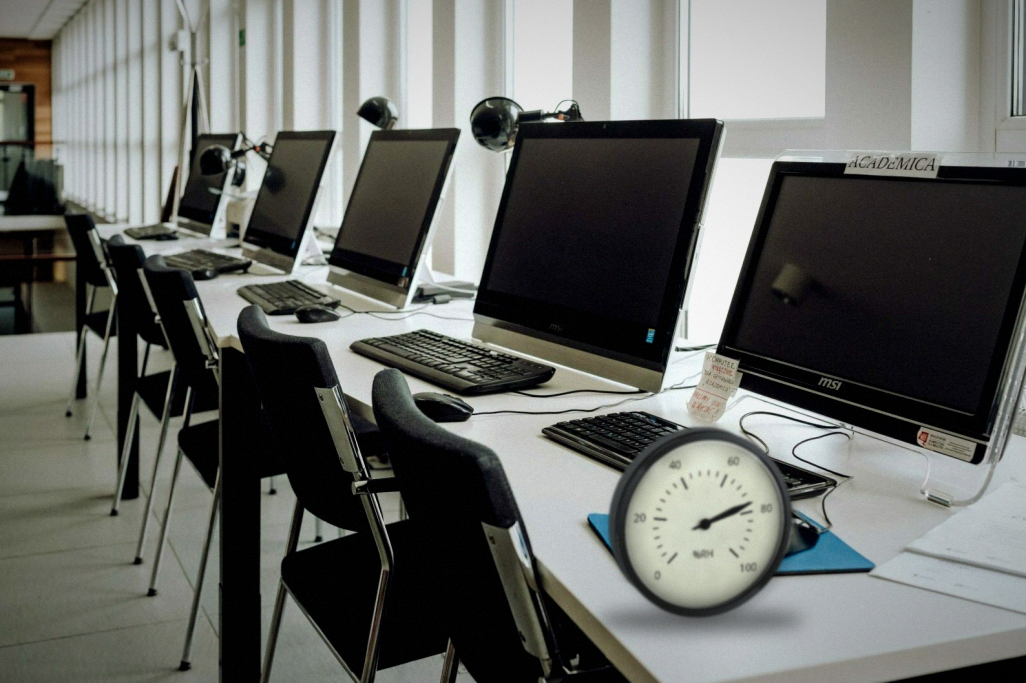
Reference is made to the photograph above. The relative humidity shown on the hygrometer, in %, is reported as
76 %
